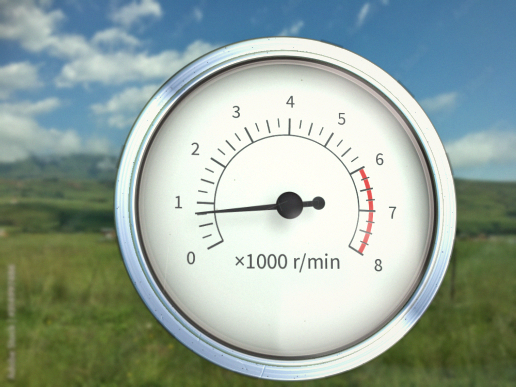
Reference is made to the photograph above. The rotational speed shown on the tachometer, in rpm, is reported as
750 rpm
